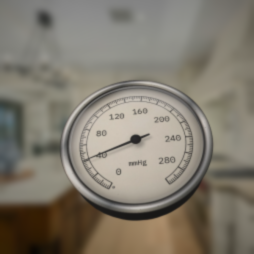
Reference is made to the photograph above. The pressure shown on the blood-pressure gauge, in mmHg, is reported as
40 mmHg
